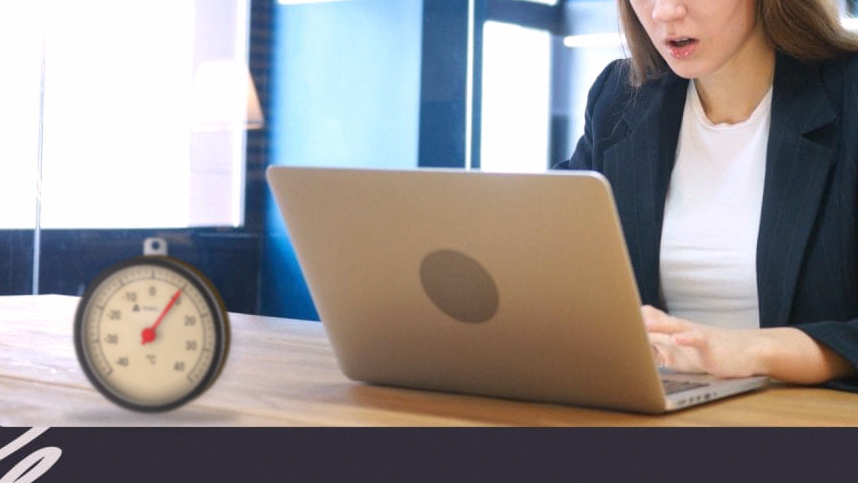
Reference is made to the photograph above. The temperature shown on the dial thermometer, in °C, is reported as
10 °C
